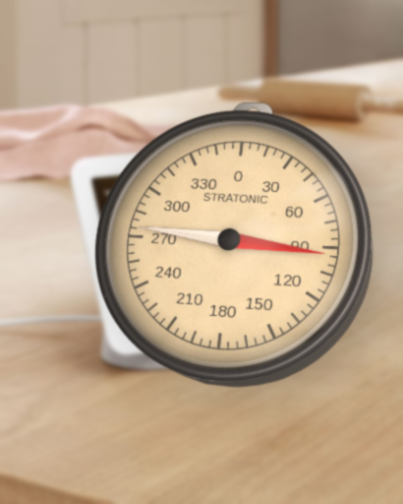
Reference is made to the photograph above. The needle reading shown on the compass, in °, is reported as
95 °
